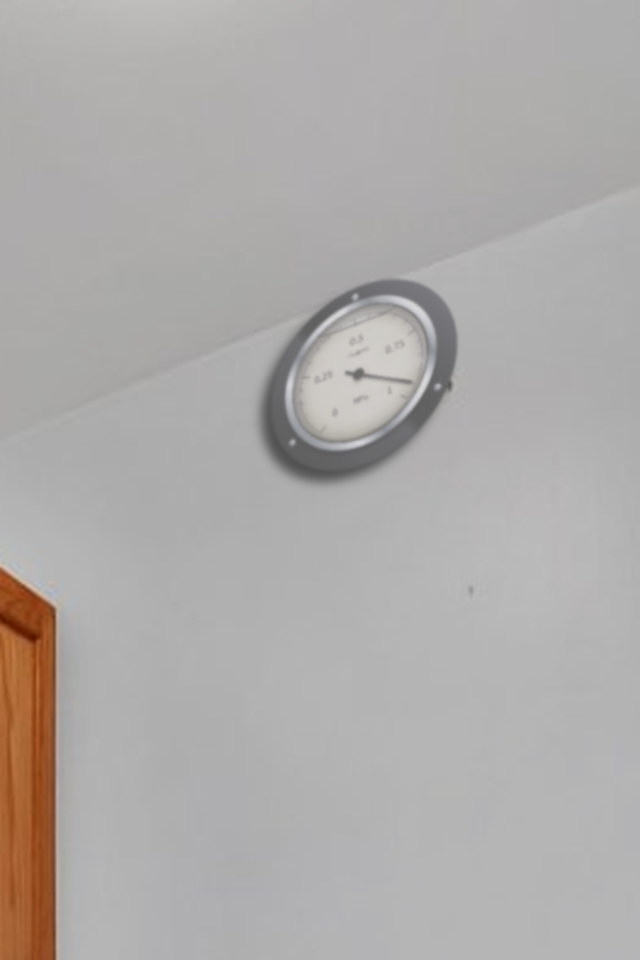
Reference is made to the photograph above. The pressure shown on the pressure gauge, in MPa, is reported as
0.95 MPa
